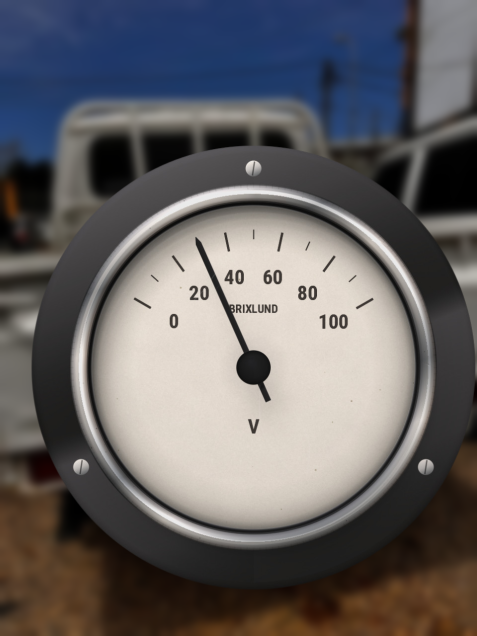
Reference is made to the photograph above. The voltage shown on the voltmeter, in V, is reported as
30 V
